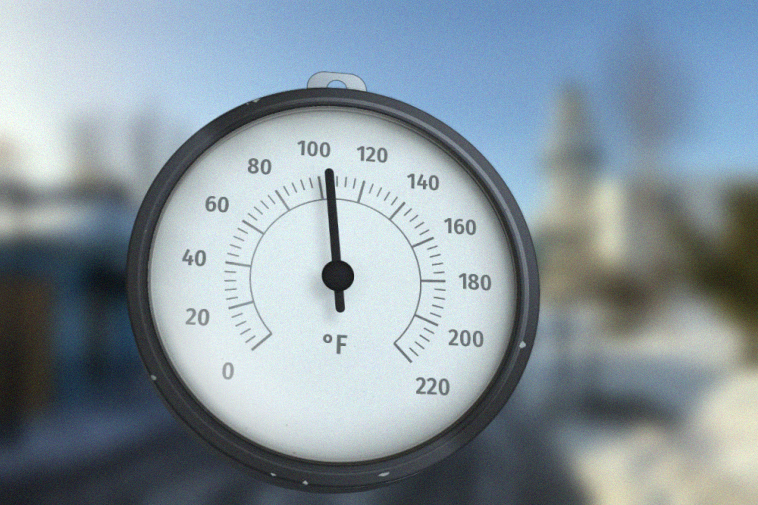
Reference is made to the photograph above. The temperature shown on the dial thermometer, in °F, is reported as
104 °F
